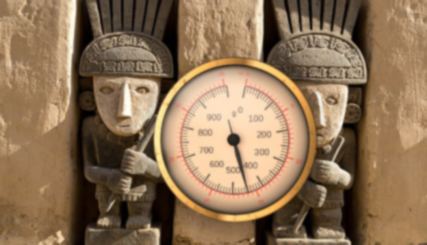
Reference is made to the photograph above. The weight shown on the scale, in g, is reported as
450 g
